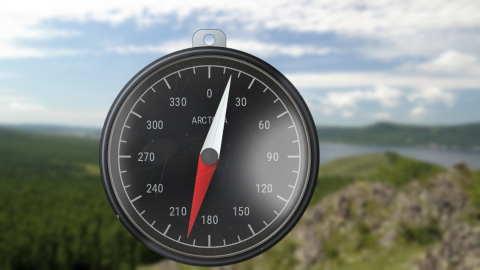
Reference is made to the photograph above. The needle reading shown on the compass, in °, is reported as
195 °
